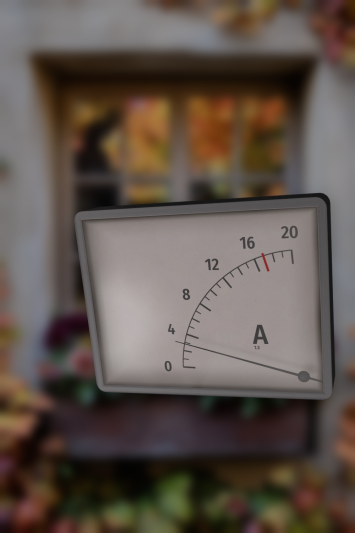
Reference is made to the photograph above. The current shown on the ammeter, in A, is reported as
3 A
